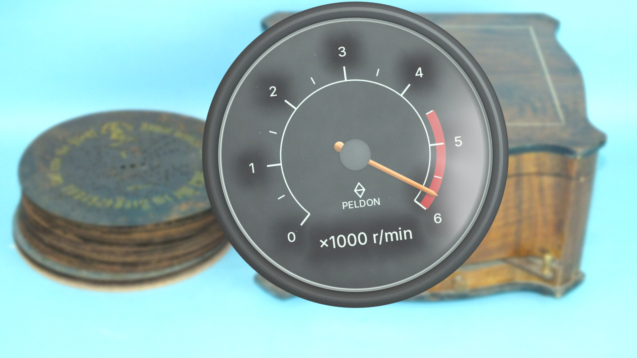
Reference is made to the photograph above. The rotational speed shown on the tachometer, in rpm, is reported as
5750 rpm
